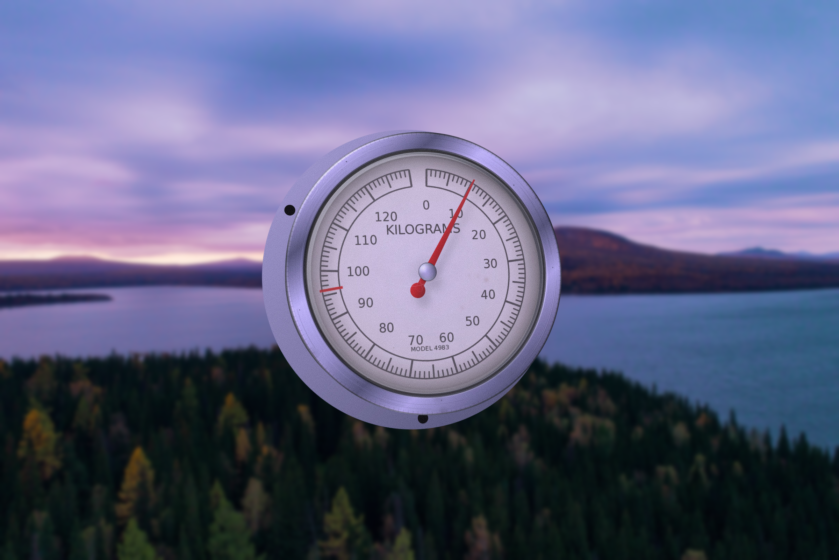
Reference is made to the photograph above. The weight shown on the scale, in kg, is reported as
10 kg
